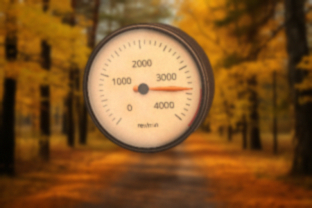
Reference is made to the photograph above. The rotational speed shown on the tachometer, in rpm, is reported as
3400 rpm
